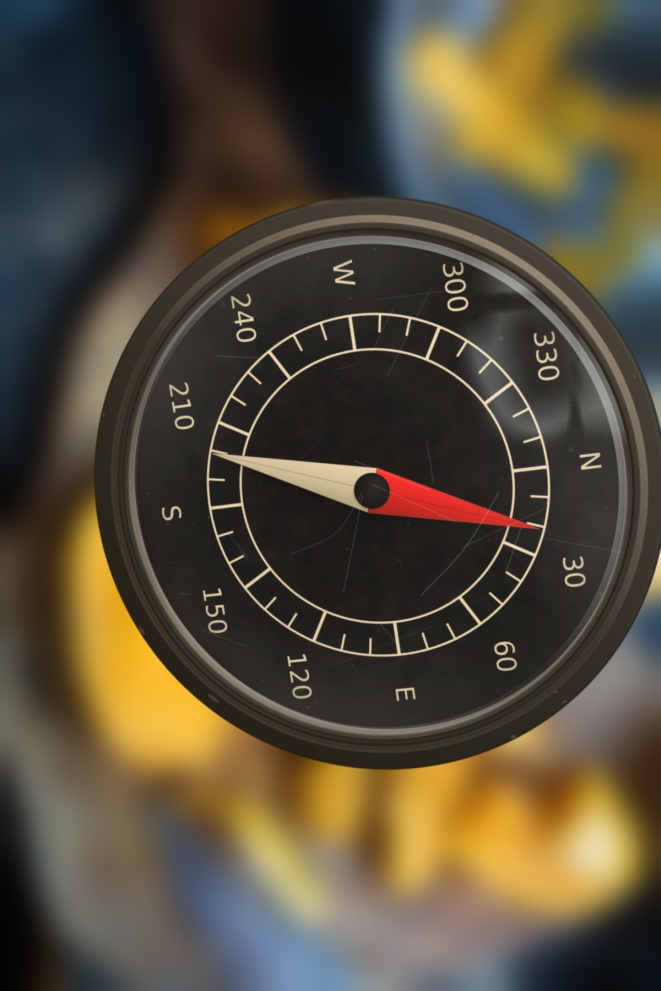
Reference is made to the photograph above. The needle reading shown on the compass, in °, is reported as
20 °
